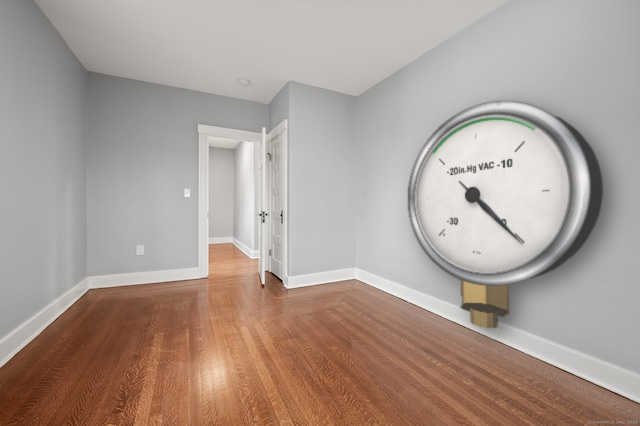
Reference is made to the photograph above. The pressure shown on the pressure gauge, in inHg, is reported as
0 inHg
